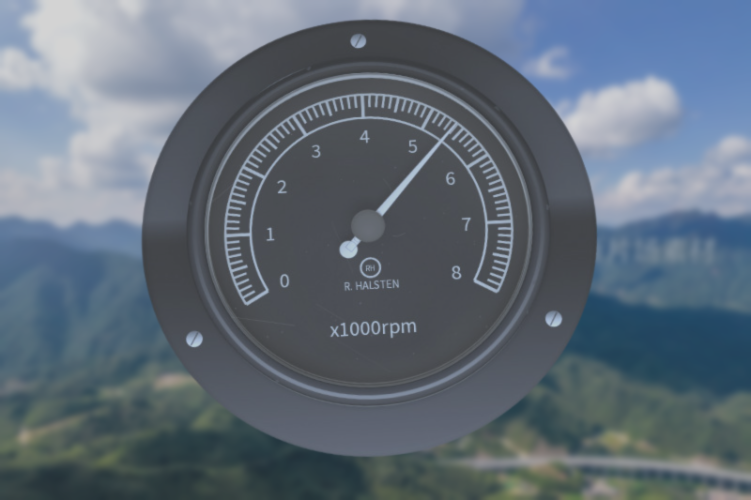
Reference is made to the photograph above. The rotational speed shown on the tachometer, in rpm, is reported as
5400 rpm
